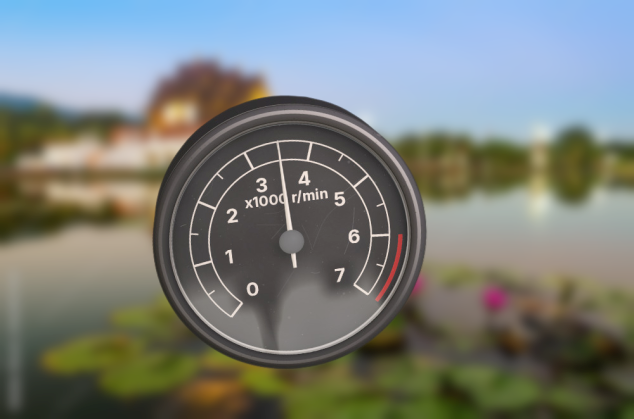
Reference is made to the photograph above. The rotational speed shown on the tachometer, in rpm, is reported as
3500 rpm
